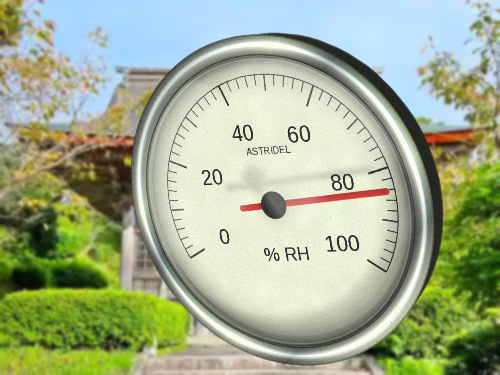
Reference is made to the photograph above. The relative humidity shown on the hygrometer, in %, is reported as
84 %
